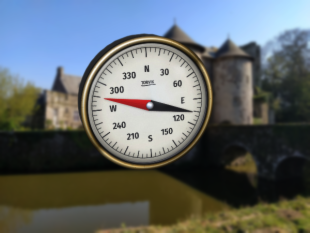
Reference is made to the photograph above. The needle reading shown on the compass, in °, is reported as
285 °
